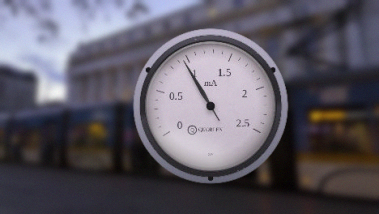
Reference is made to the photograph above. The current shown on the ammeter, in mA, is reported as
0.95 mA
